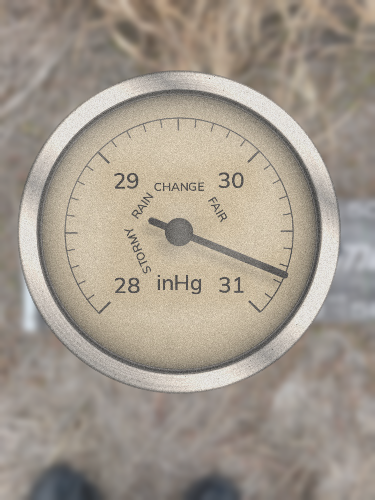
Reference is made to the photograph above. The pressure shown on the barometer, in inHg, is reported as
30.75 inHg
